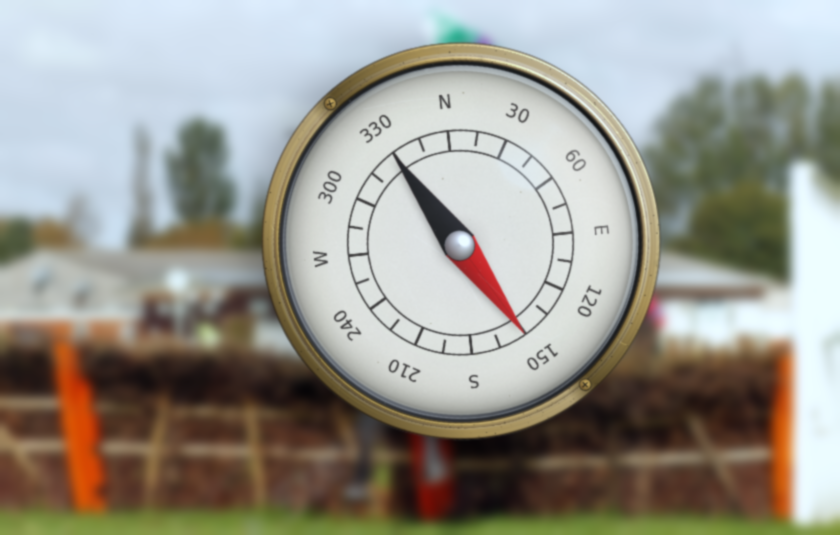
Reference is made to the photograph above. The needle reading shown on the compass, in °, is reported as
150 °
